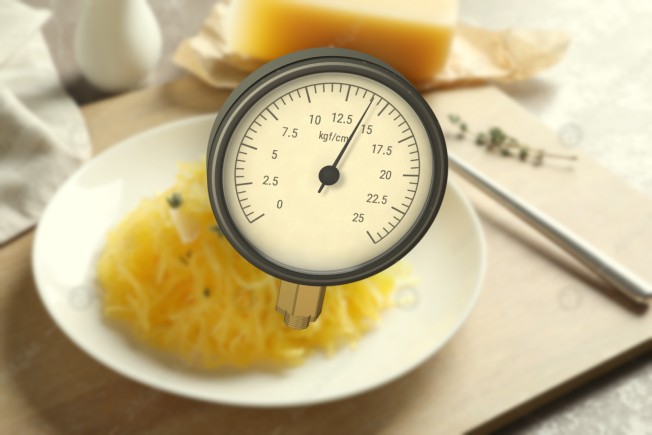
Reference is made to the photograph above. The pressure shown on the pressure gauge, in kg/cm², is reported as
14 kg/cm²
